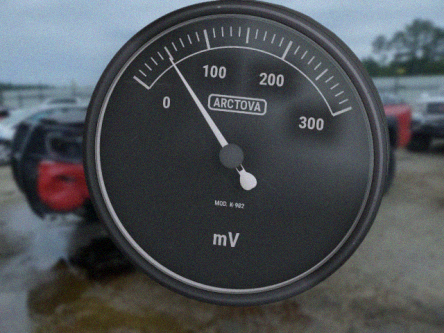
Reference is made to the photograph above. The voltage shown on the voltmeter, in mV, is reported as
50 mV
